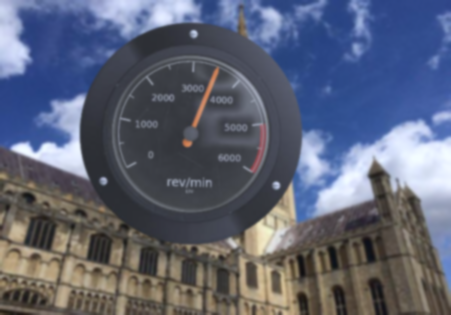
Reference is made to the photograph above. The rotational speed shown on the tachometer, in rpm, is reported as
3500 rpm
